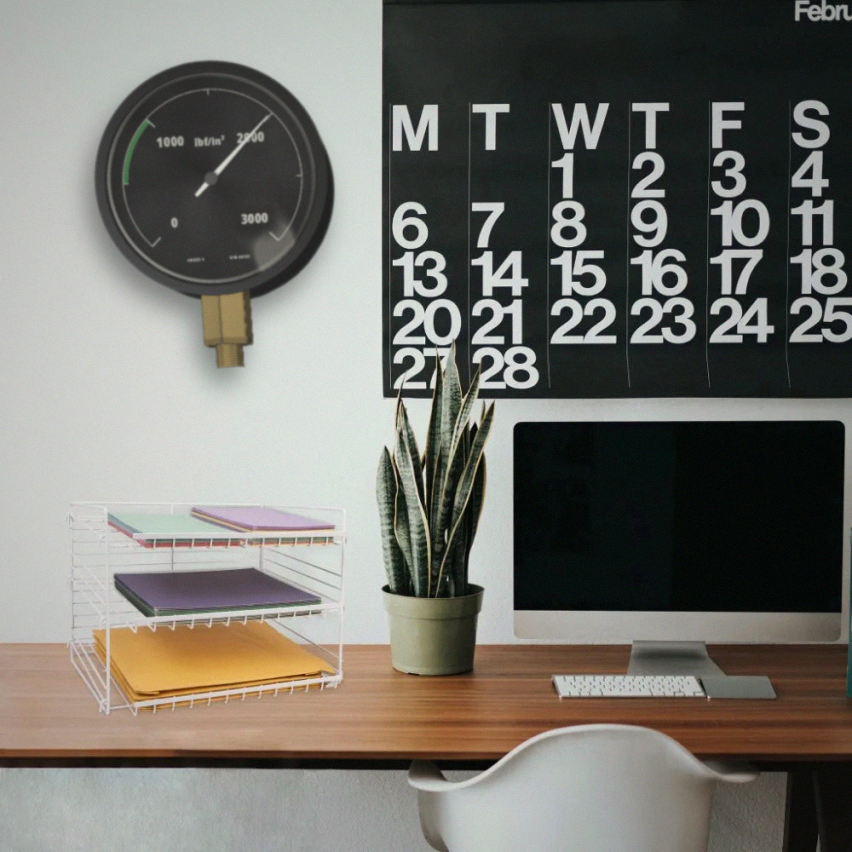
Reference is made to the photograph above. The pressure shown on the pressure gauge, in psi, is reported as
2000 psi
